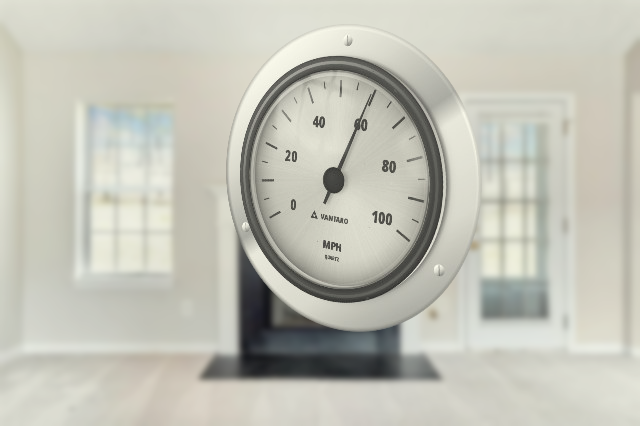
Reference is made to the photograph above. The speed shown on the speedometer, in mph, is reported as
60 mph
